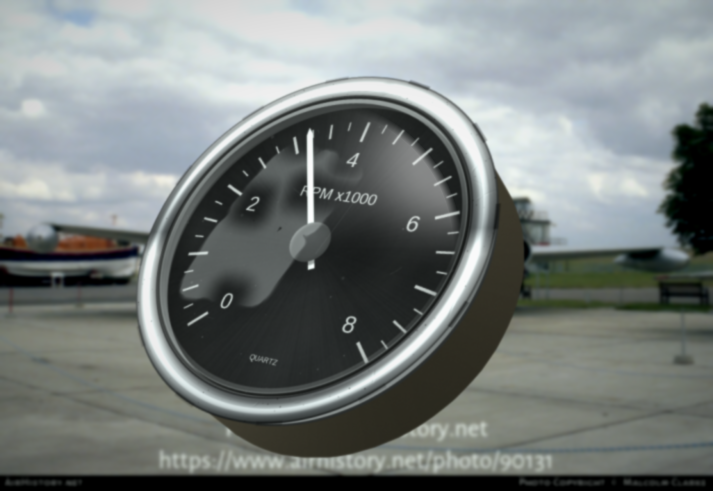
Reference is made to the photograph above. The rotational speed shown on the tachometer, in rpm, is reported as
3250 rpm
